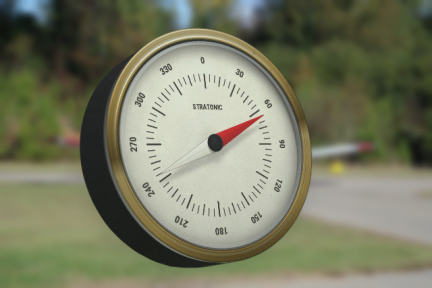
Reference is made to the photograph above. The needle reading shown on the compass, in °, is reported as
65 °
